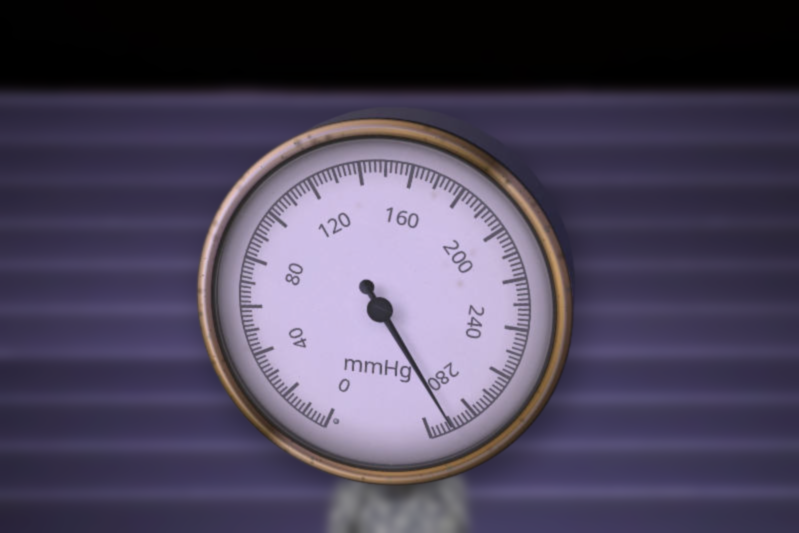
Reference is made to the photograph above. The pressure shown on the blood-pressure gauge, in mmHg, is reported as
290 mmHg
